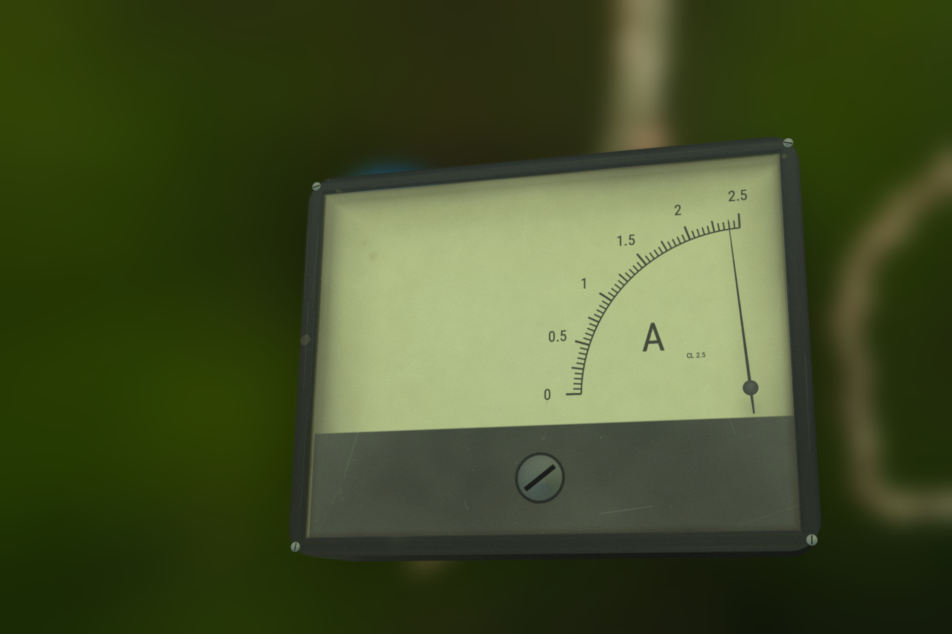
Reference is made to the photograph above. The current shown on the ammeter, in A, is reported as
2.4 A
